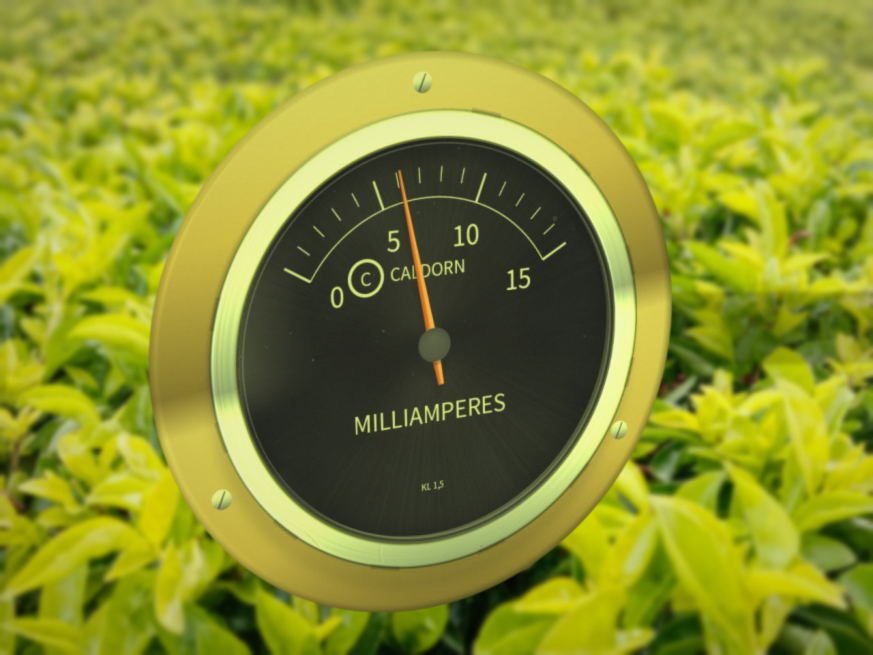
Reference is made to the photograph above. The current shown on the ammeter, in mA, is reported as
6 mA
